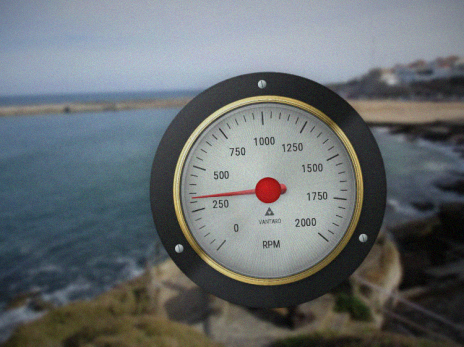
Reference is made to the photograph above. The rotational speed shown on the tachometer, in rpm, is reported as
325 rpm
